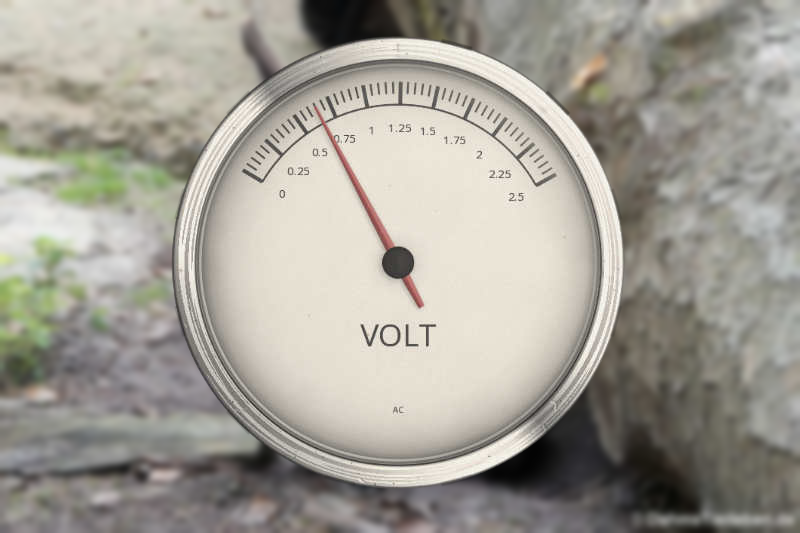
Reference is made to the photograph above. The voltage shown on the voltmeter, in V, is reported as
0.65 V
